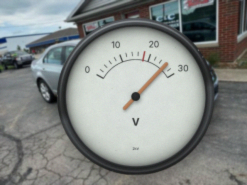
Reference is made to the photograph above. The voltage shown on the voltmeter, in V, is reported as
26 V
